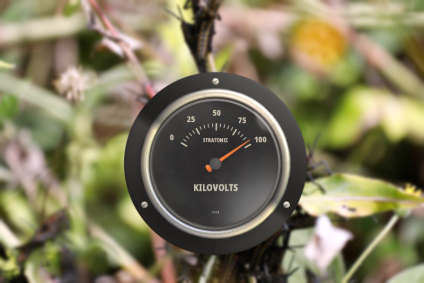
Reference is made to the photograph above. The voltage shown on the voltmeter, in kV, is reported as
95 kV
